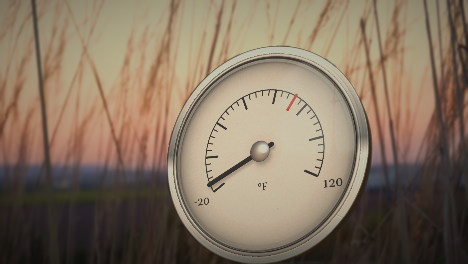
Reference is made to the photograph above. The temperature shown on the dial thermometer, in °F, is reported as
-16 °F
